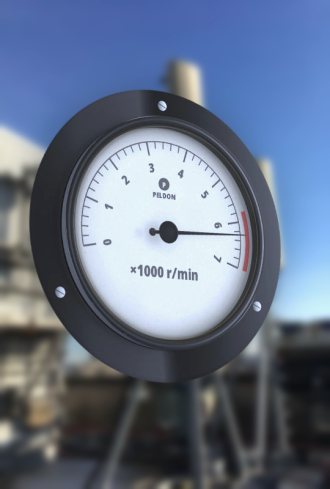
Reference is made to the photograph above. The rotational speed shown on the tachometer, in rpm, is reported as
6300 rpm
